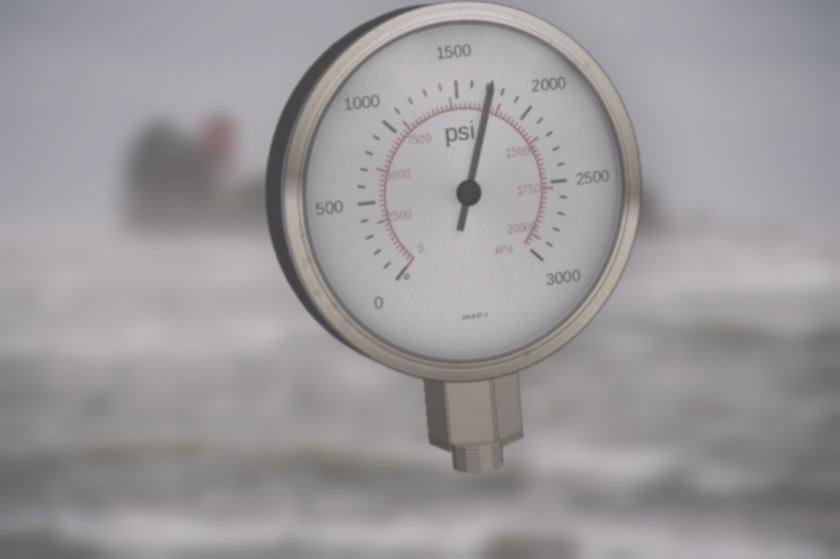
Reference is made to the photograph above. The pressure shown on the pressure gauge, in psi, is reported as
1700 psi
